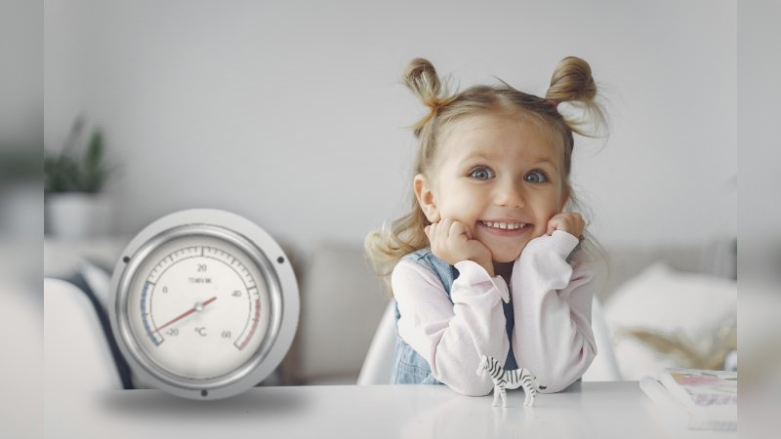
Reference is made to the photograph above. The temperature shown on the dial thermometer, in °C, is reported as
-16 °C
